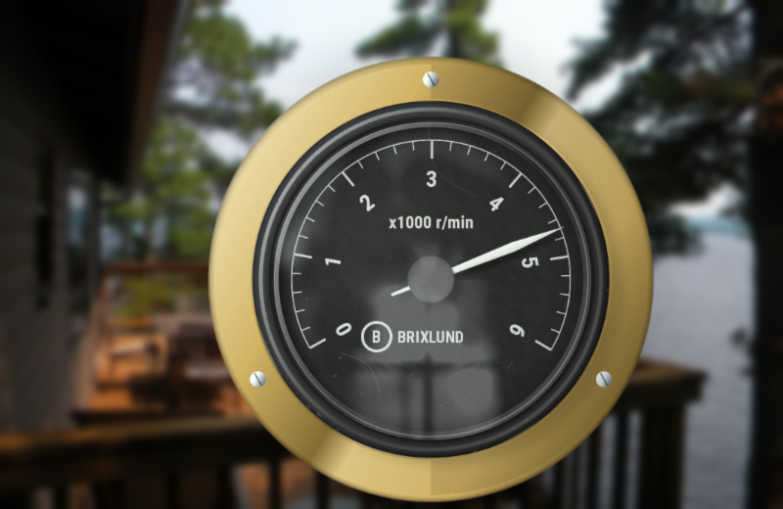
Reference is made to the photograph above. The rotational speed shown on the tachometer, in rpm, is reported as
4700 rpm
